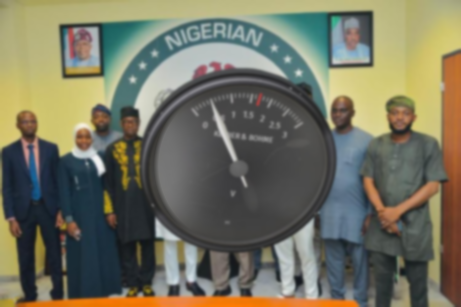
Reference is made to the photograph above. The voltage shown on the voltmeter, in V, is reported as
0.5 V
